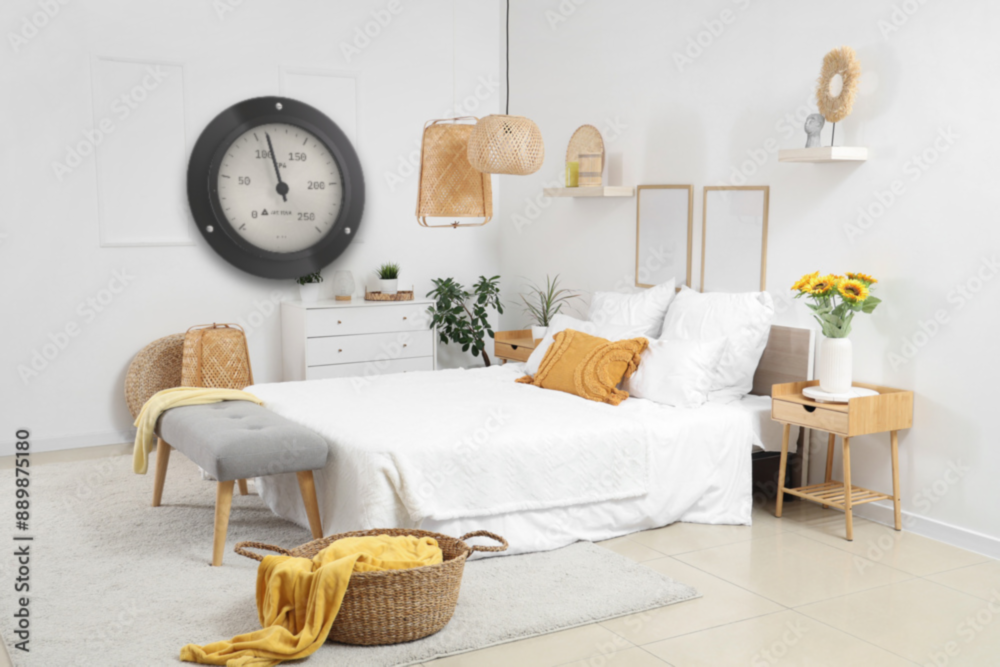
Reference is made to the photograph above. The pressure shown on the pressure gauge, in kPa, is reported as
110 kPa
